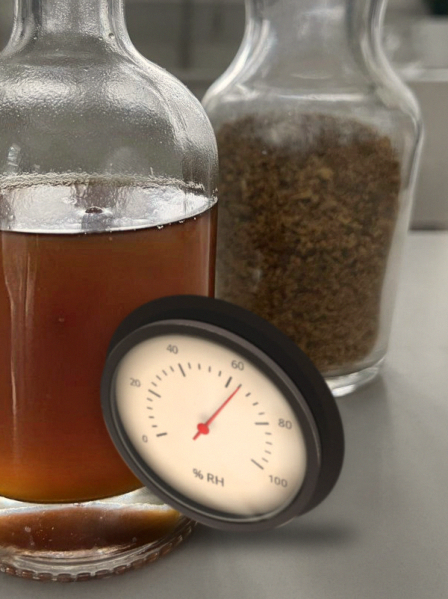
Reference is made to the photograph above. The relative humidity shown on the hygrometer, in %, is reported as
64 %
